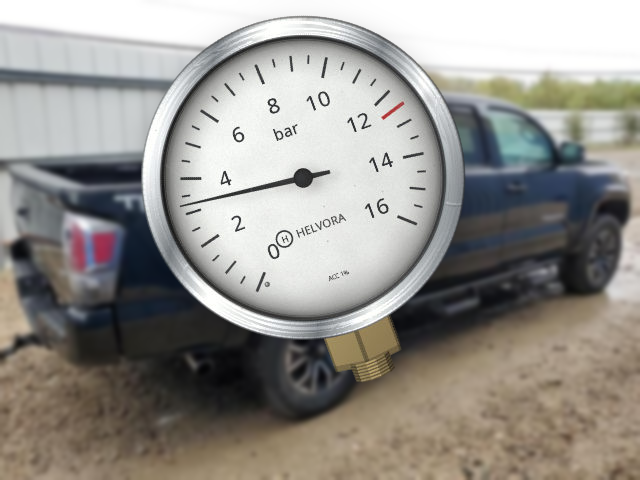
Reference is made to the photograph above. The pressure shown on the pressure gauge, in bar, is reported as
3.25 bar
